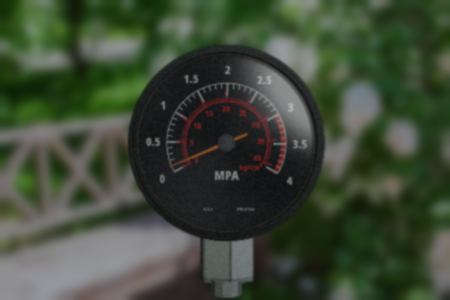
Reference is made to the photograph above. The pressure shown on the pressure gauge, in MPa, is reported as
0.1 MPa
